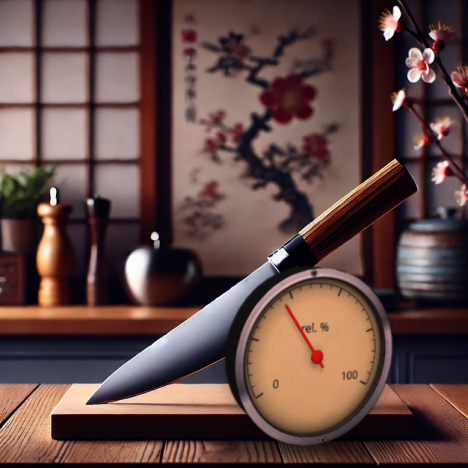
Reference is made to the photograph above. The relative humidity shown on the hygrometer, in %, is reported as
36 %
